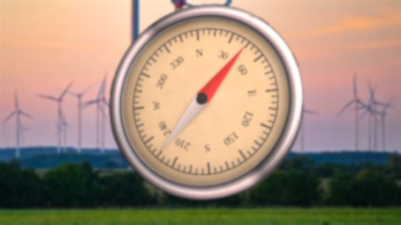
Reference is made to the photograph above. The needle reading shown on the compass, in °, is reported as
45 °
